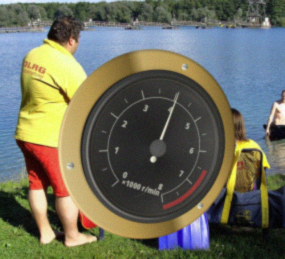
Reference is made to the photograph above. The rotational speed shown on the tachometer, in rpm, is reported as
4000 rpm
